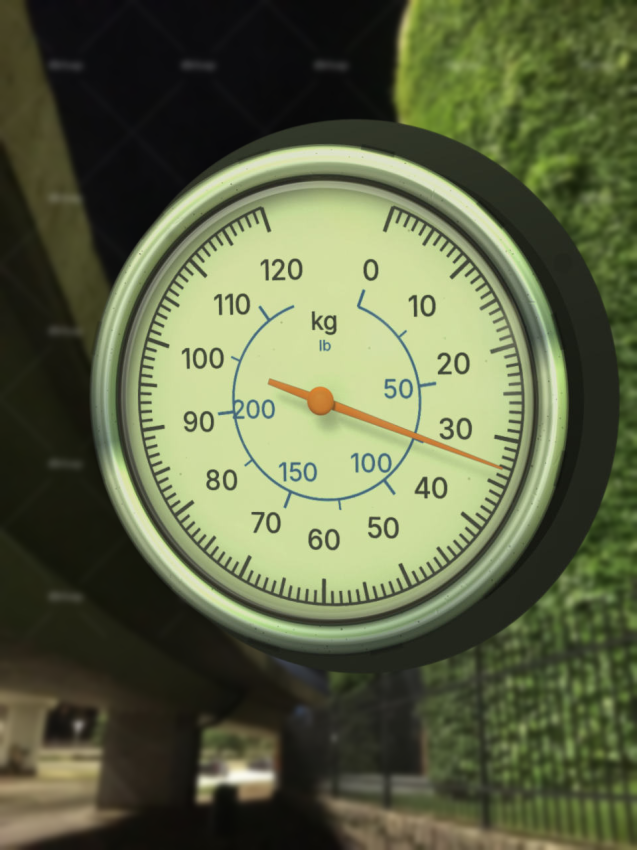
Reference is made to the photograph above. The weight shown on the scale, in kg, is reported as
33 kg
